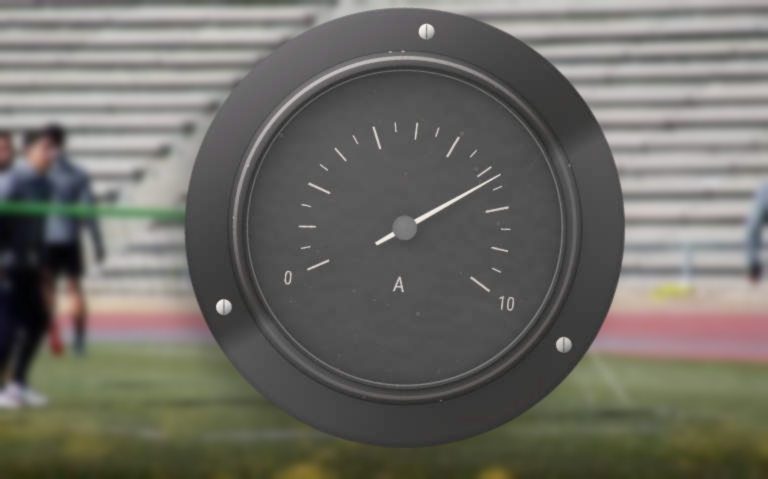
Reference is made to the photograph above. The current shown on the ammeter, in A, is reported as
7.25 A
